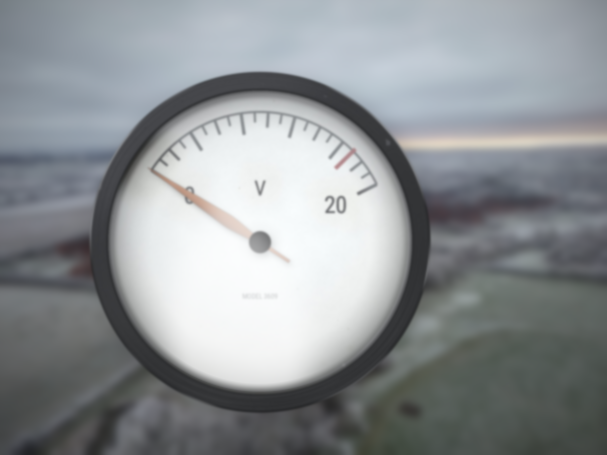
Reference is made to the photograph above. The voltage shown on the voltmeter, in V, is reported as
0 V
